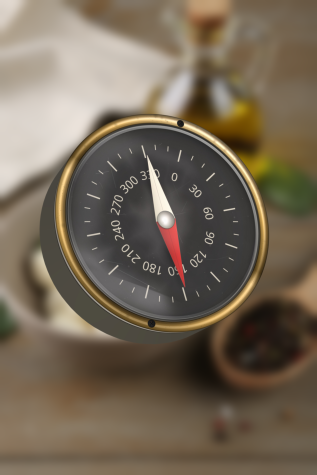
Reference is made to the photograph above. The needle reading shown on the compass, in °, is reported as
150 °
